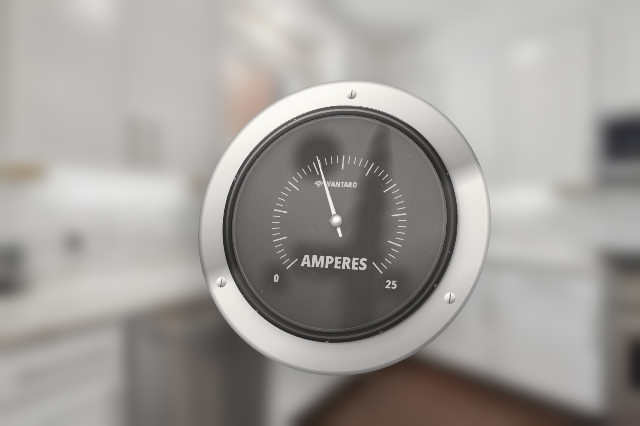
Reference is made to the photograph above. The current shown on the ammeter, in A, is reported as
10.5 A
